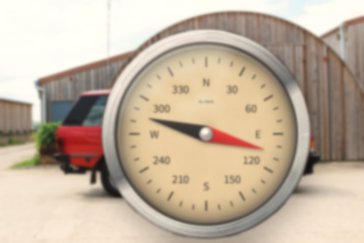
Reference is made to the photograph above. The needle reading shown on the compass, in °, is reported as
105 °
